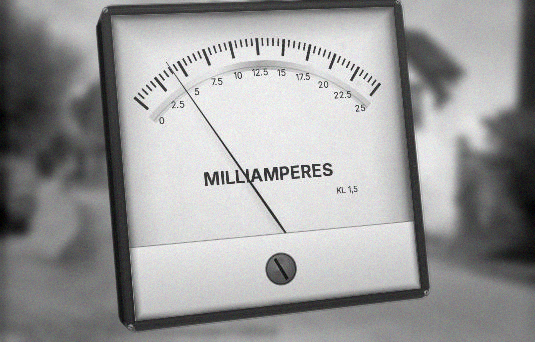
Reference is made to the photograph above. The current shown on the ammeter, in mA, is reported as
4 mA
